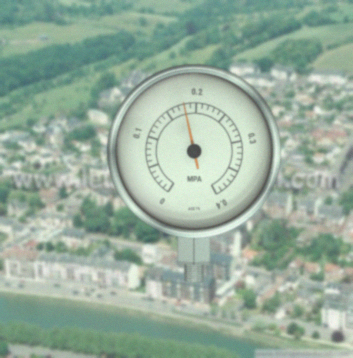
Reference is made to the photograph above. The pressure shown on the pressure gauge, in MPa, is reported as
0.18 MPa
